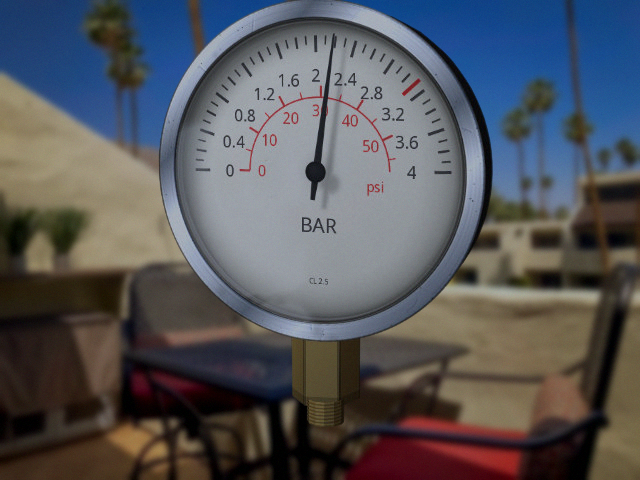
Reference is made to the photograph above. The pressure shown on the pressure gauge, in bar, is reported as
2.2 bar
